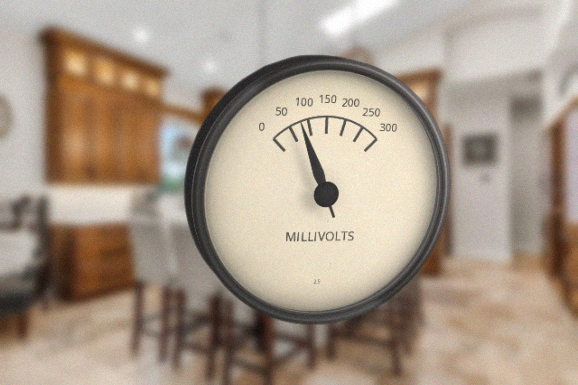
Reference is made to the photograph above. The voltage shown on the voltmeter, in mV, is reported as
75 mV
